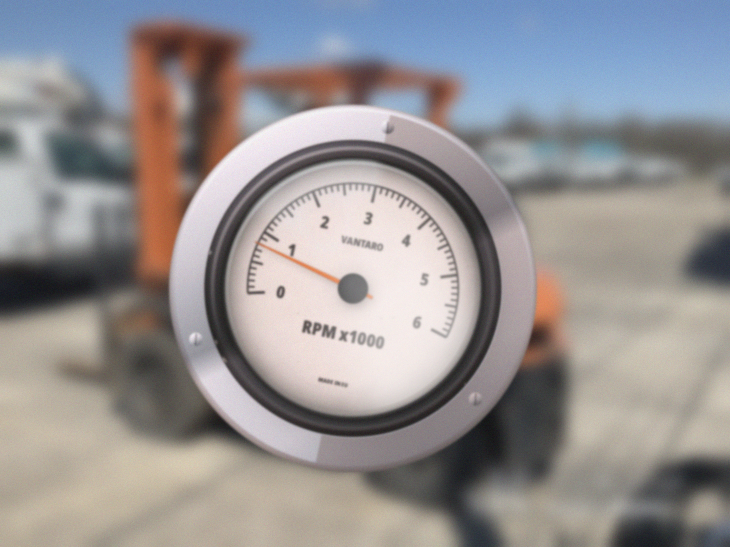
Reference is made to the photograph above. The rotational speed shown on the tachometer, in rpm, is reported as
800 rpm
